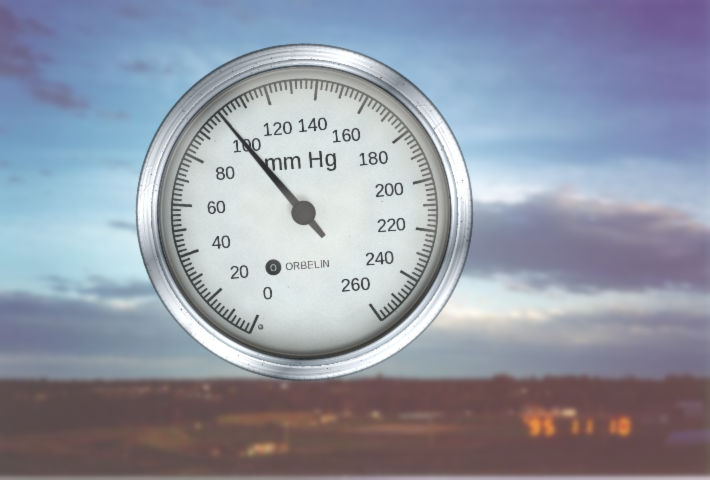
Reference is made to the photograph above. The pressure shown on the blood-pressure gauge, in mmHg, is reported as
100 mmHg
